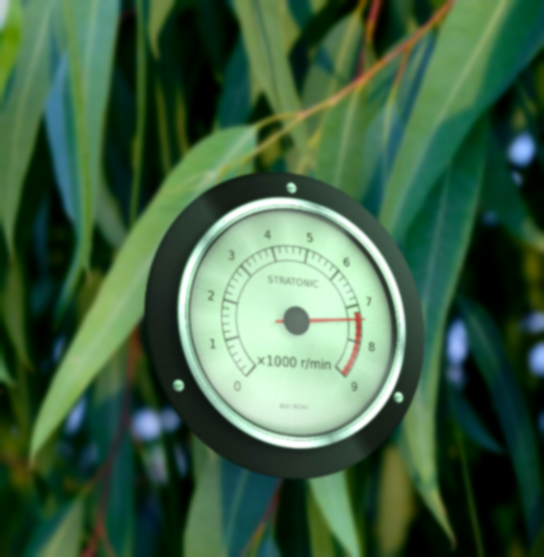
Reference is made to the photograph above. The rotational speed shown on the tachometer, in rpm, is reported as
7400 rpm
